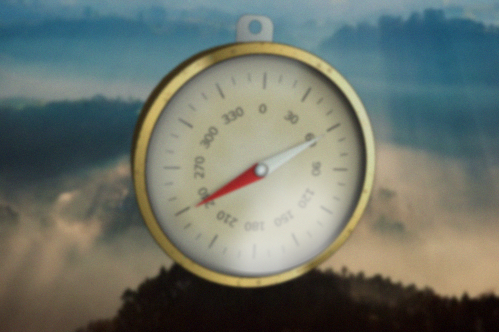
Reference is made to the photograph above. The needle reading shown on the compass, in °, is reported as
240 °
